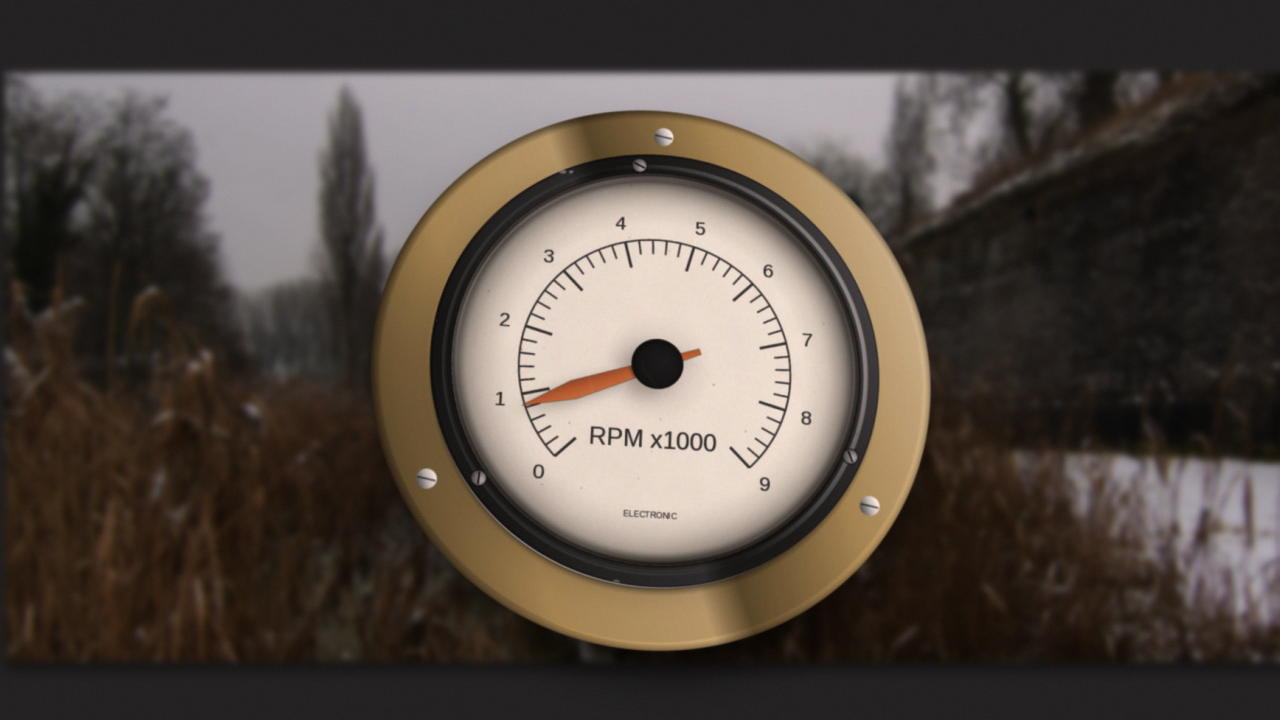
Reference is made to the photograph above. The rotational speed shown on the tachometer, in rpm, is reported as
800 rpm
